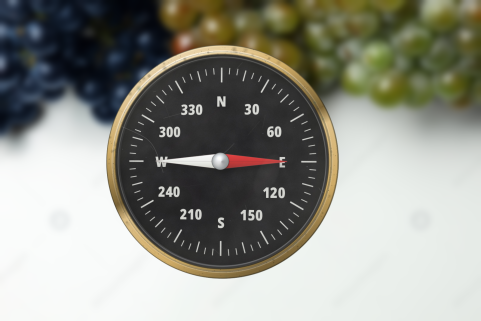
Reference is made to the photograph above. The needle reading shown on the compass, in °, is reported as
90 °
